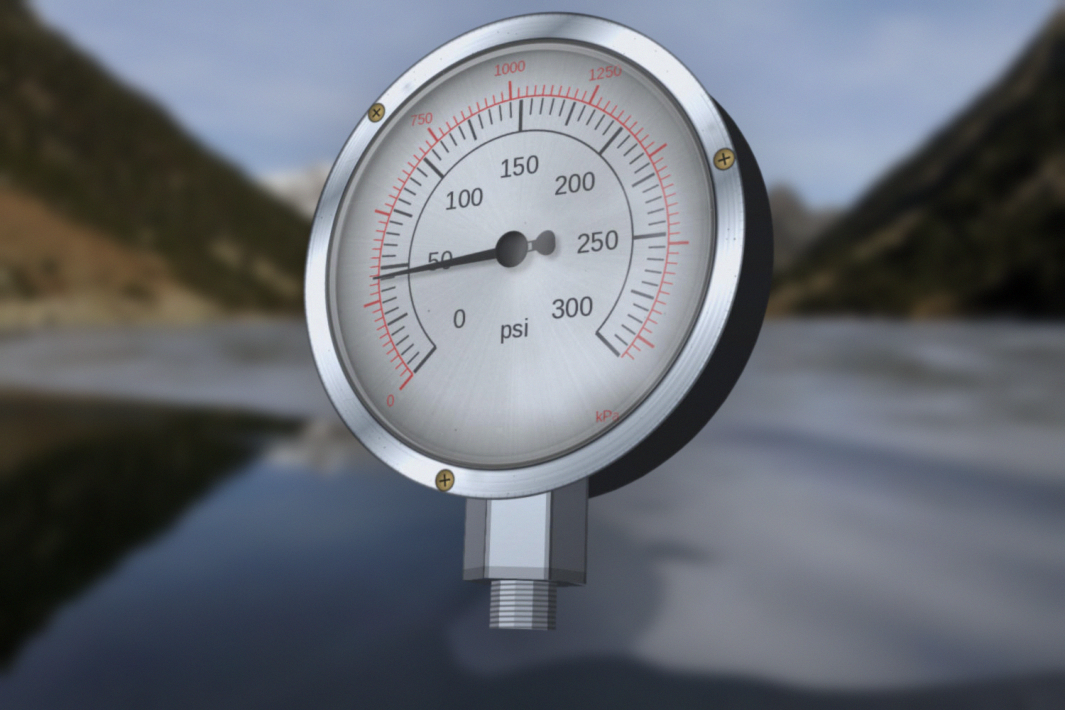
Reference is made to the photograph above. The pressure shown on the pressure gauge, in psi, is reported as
45 psi
